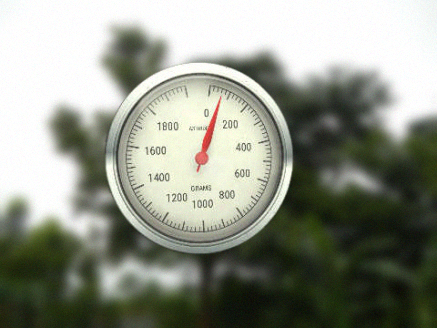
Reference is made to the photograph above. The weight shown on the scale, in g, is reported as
60 g
